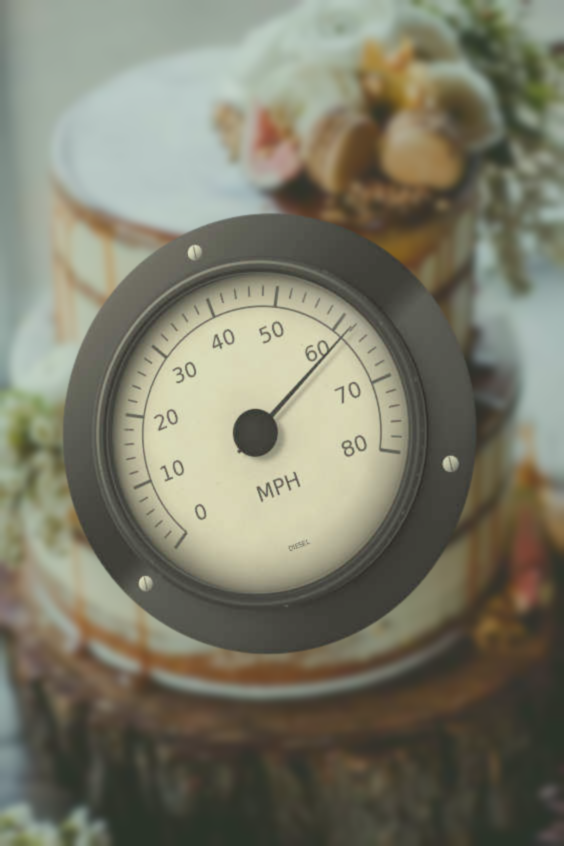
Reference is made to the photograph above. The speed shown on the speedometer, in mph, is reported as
62 mph
